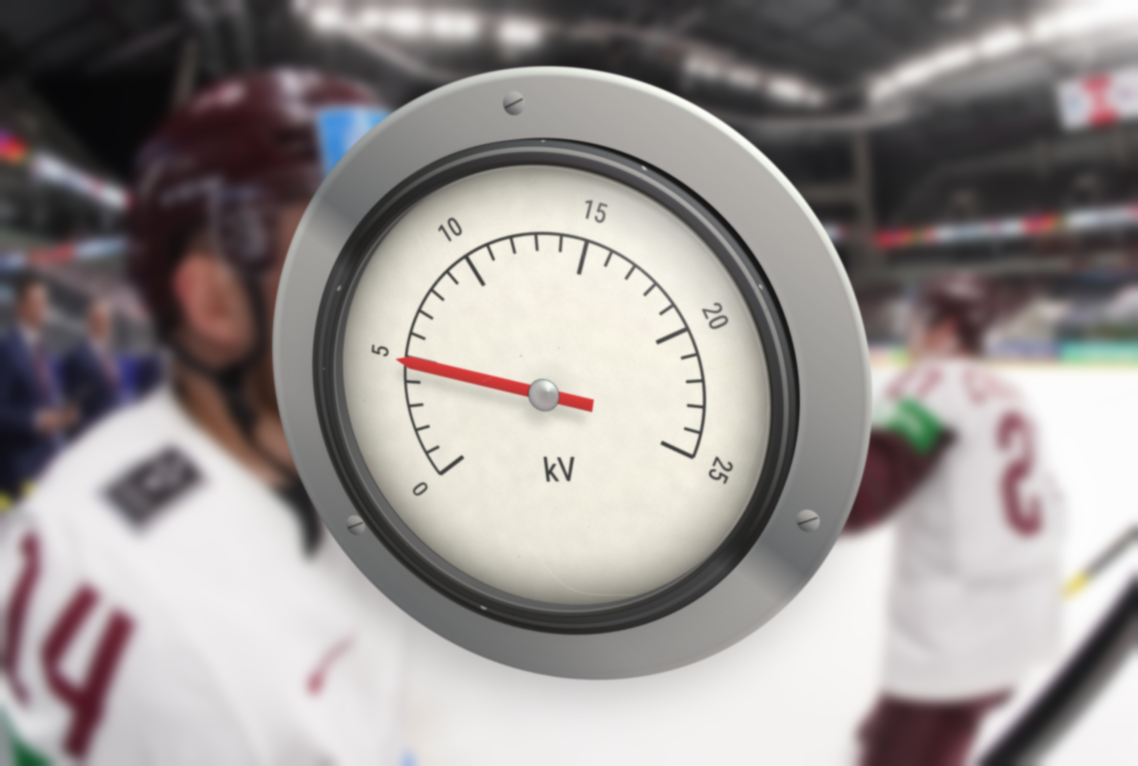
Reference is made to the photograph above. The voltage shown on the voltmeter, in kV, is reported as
5 kV
